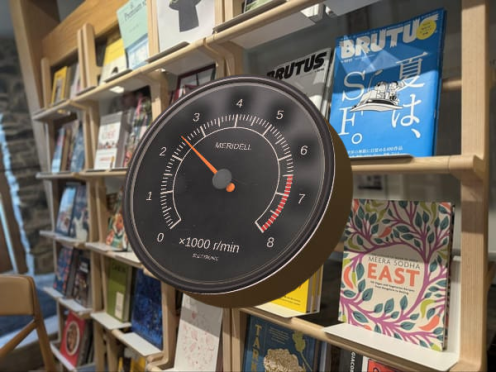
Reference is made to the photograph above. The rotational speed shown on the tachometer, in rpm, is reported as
2500 rpm
